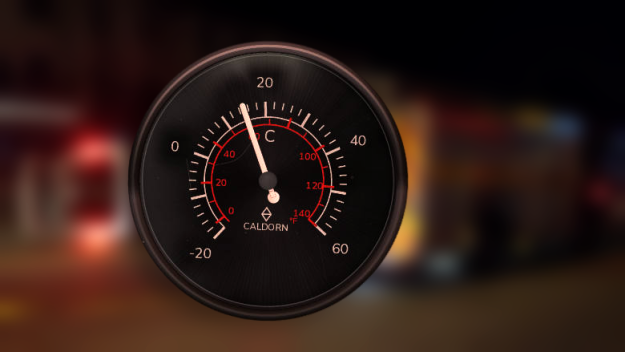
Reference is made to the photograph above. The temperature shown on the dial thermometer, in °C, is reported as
15 °C
